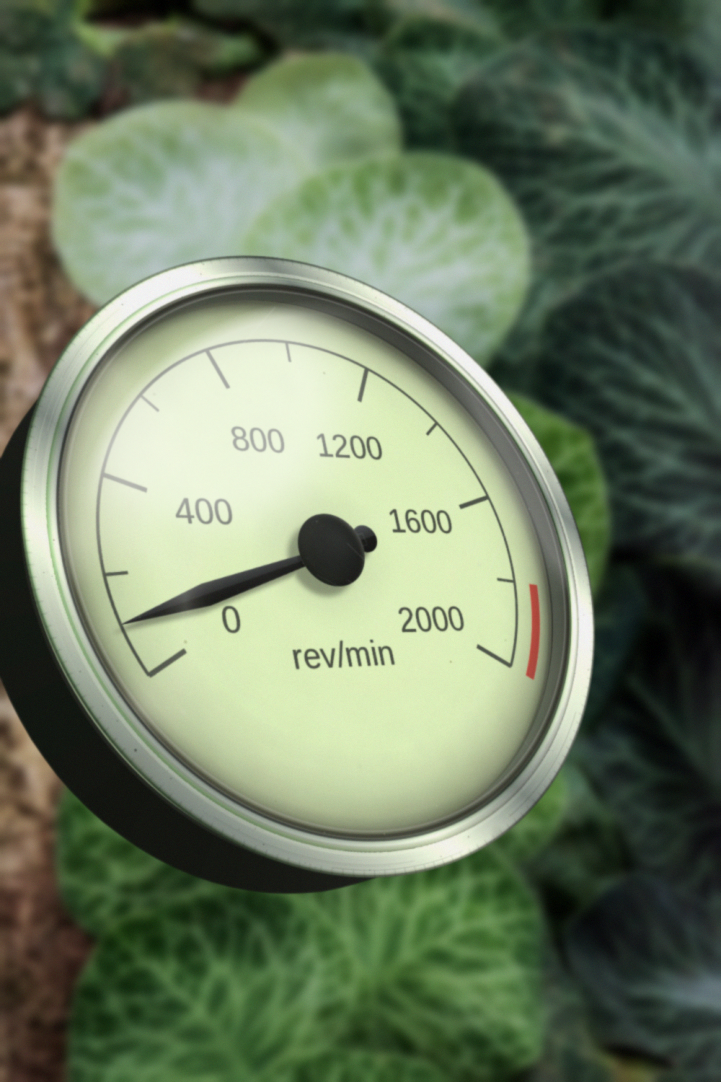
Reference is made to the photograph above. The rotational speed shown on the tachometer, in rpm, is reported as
100 rpm
